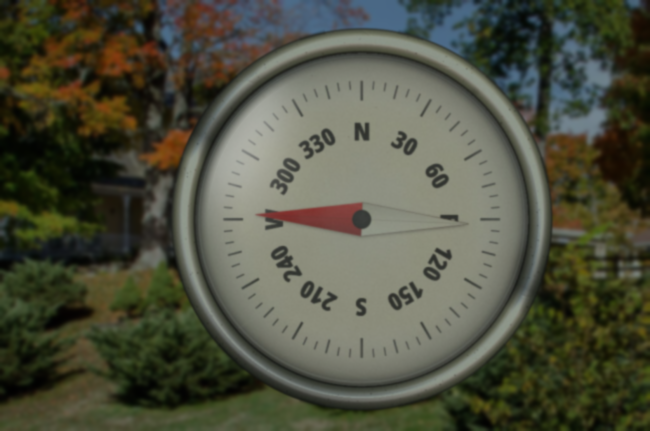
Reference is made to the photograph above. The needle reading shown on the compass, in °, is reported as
272.5 °
